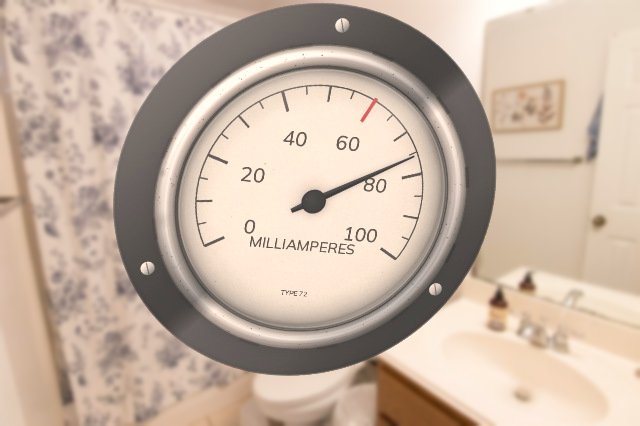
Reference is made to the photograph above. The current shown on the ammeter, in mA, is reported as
75 mA
